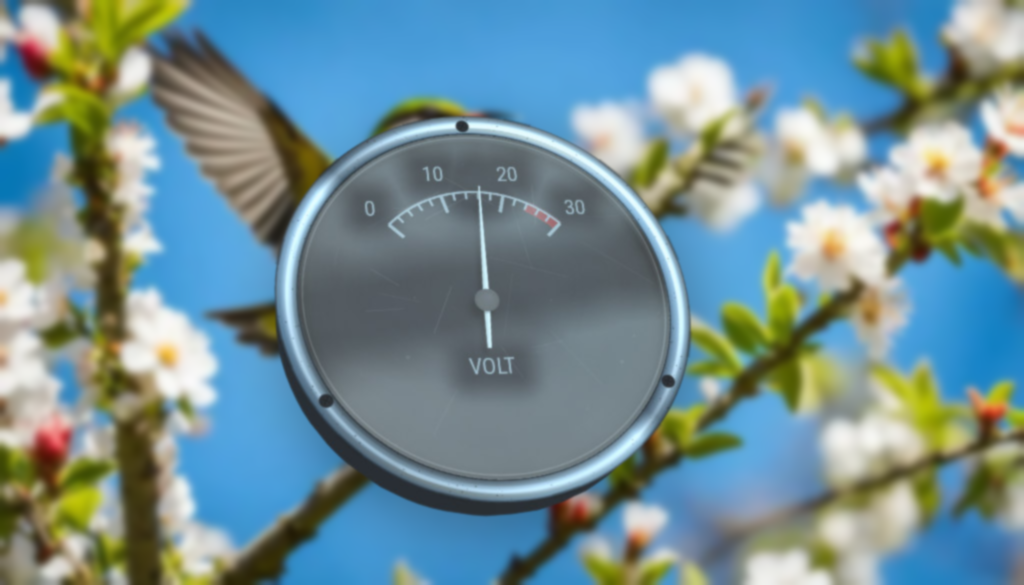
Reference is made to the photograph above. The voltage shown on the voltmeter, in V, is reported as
16 V
